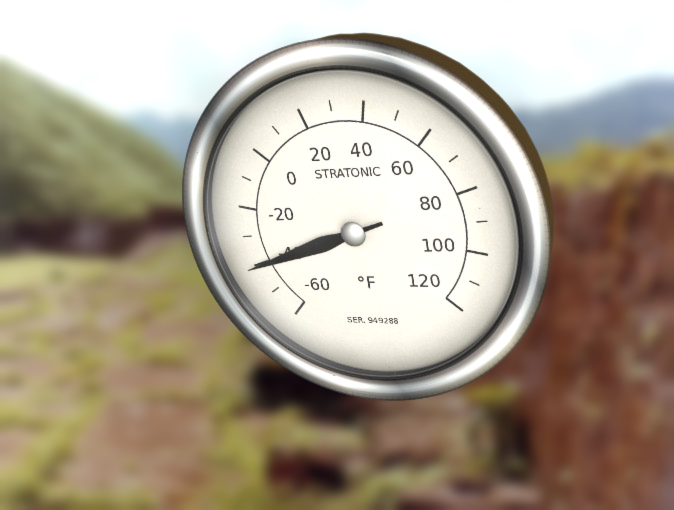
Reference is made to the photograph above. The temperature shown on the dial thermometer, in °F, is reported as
-40 °F
